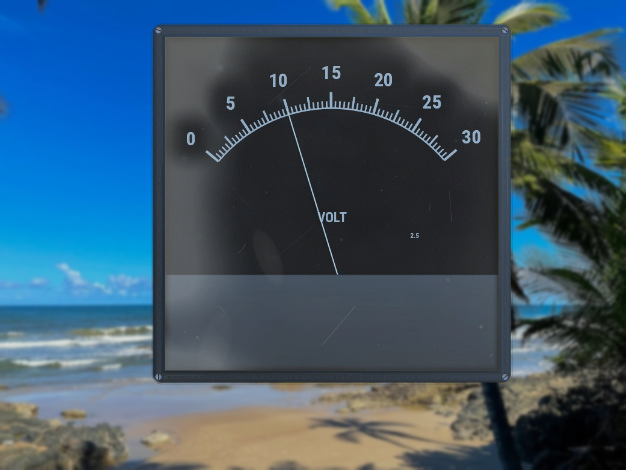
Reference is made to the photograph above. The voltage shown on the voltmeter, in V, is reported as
10 V
